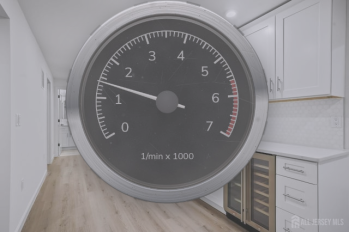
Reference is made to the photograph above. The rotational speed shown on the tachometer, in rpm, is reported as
1400 rpm
